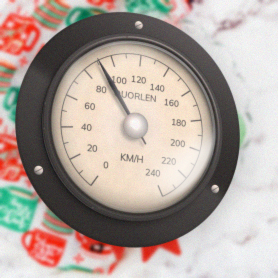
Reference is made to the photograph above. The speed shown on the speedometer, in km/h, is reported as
90 km/h
